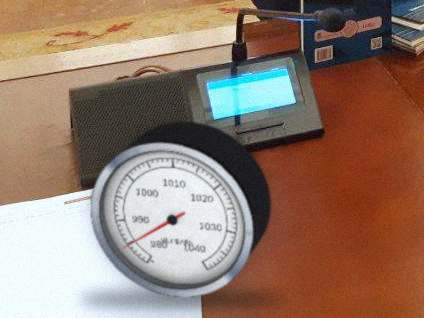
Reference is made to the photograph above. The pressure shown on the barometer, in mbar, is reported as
985 mbar
